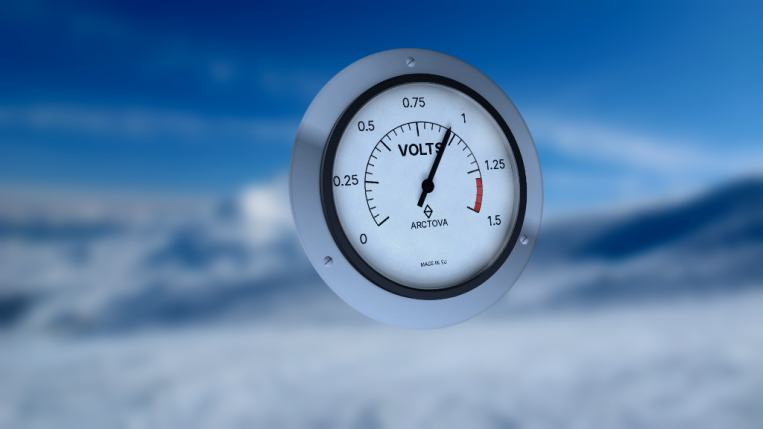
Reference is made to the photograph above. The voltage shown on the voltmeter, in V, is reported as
0.95 V
